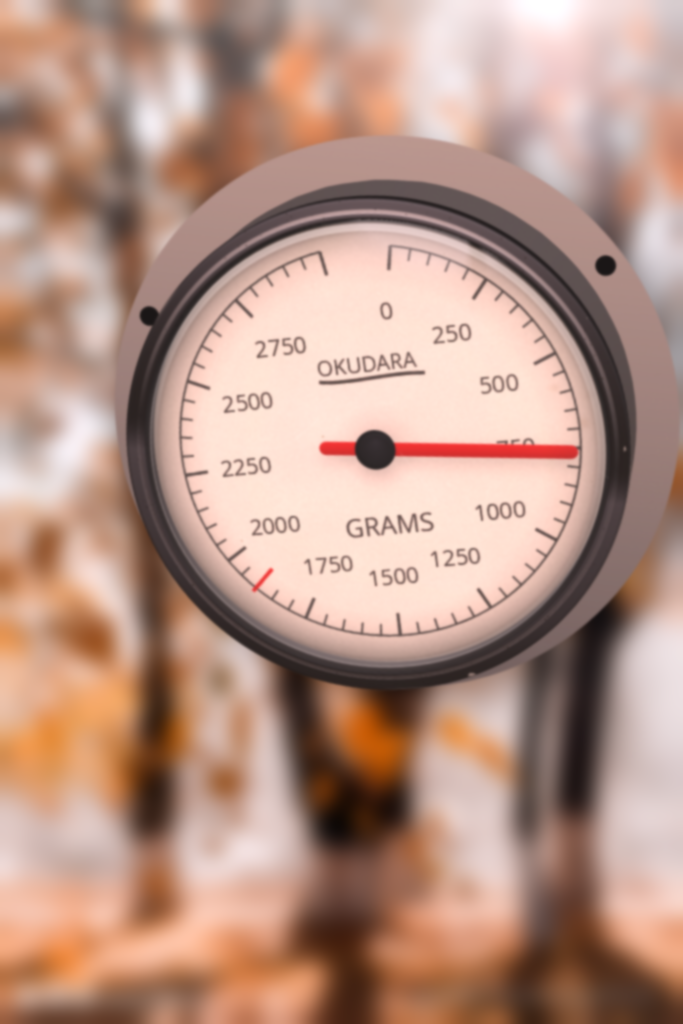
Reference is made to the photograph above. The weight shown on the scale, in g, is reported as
750 g
